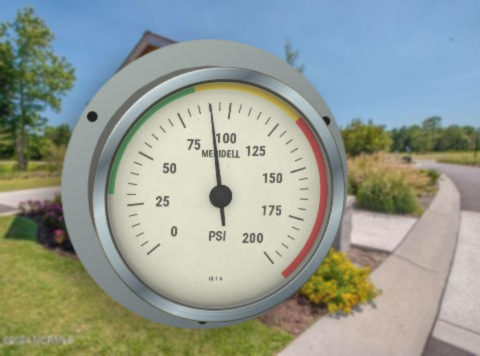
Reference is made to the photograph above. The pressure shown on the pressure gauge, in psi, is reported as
90 psi
